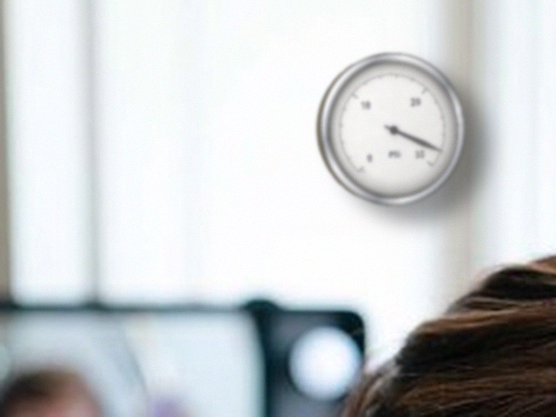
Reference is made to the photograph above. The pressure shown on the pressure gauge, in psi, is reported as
28 psi
